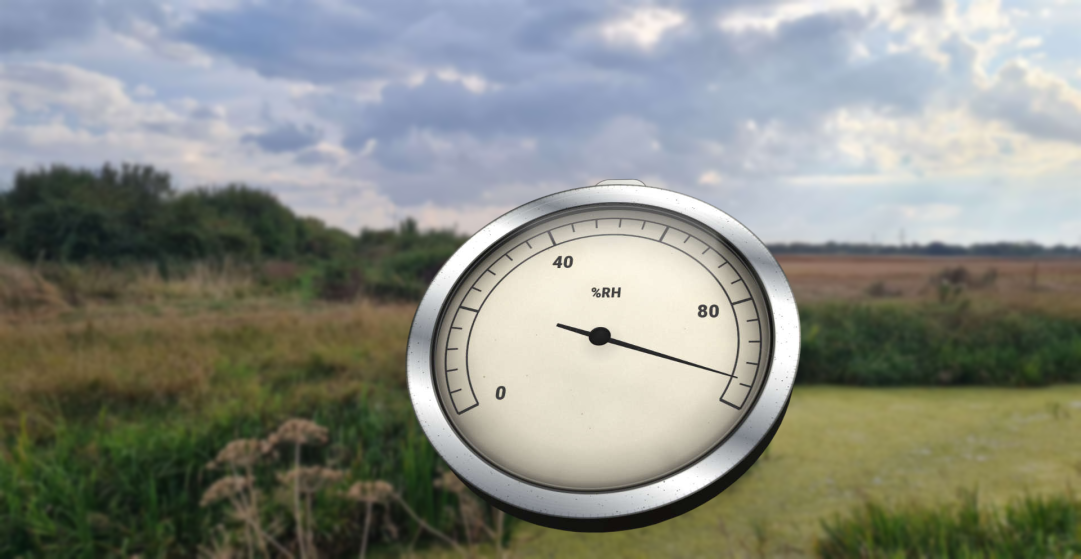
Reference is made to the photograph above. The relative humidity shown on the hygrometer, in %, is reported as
96 %
